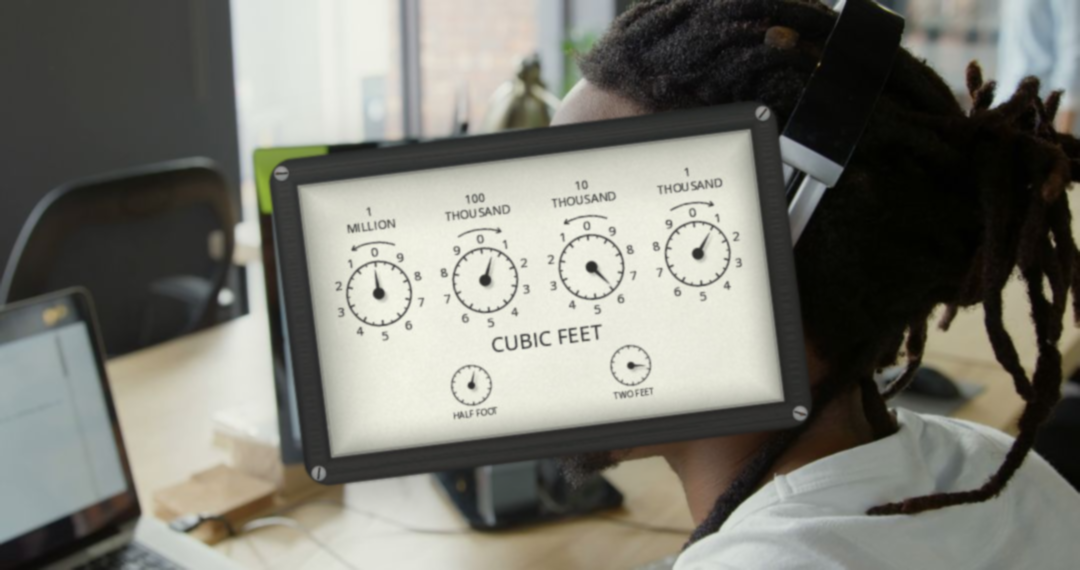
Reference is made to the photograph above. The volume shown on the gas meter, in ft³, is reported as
6100 ft³
